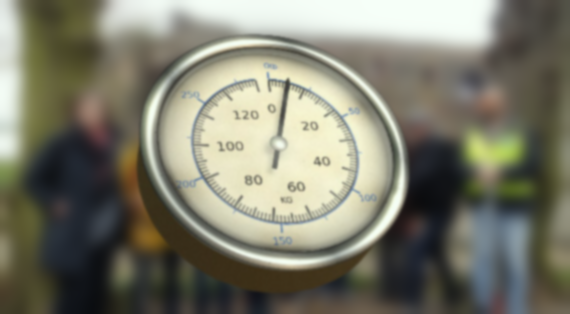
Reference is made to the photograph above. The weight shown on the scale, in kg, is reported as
5 kg
